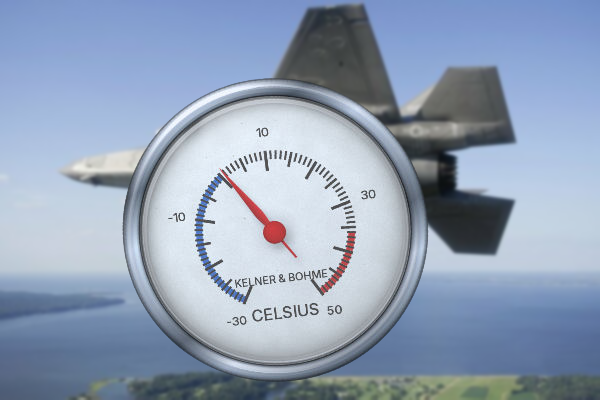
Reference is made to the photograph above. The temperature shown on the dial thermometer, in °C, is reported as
1 °C
